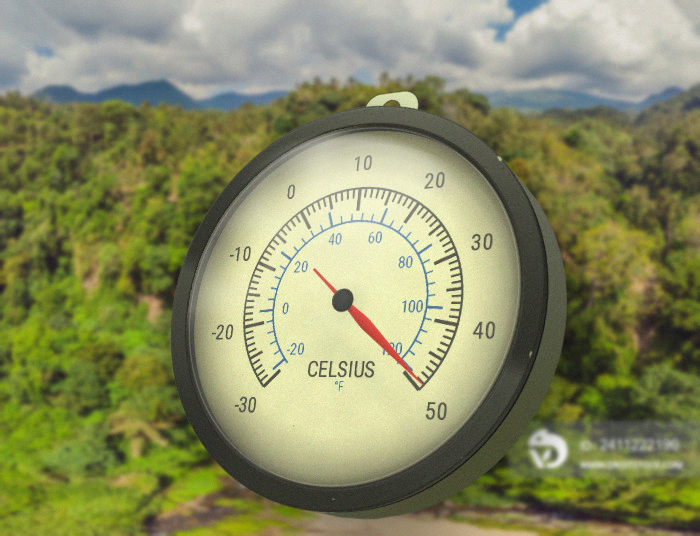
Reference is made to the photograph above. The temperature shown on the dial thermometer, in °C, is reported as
49 °C
